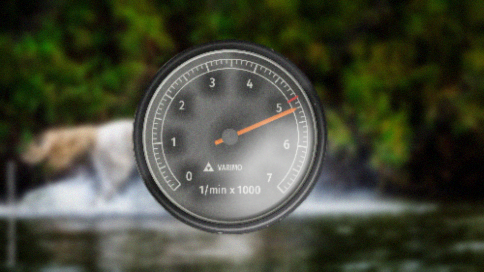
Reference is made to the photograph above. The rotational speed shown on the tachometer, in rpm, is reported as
5200 rpm
